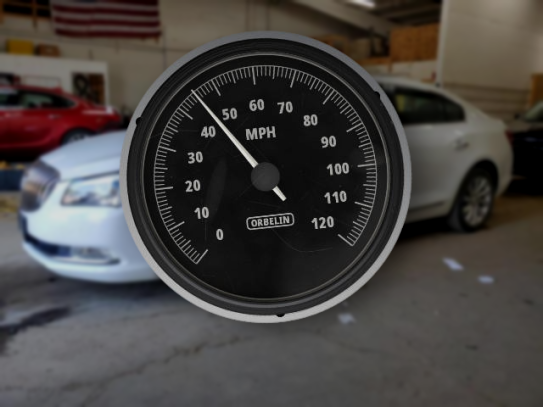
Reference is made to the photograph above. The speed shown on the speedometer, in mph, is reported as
45 mph
